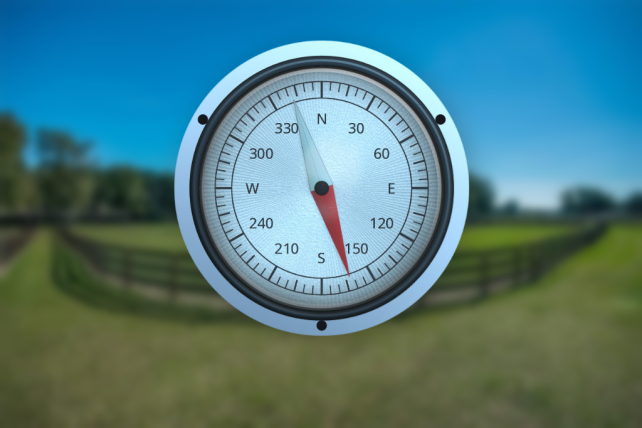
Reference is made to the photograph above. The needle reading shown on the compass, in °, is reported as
162.5 °
